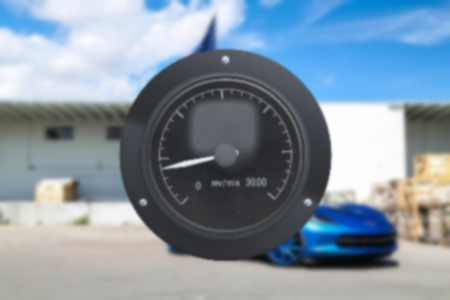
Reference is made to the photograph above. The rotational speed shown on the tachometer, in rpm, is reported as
400 rpm
